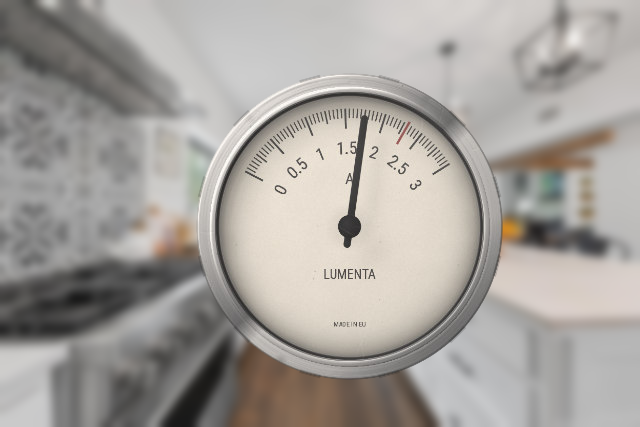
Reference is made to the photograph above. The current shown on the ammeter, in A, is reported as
1.75 A
